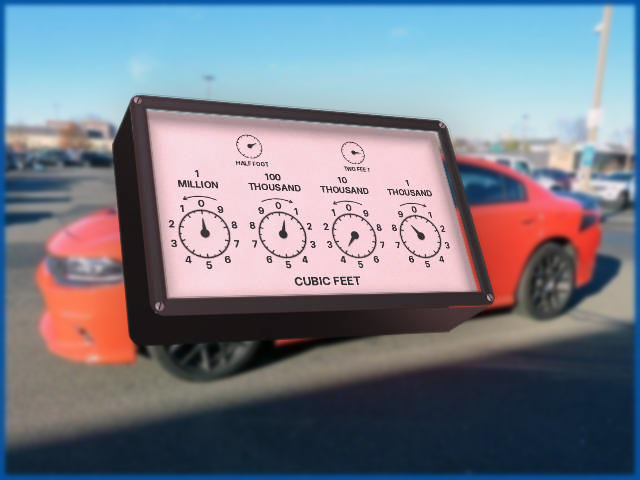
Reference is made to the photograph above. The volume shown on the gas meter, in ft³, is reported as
3900 ft³
